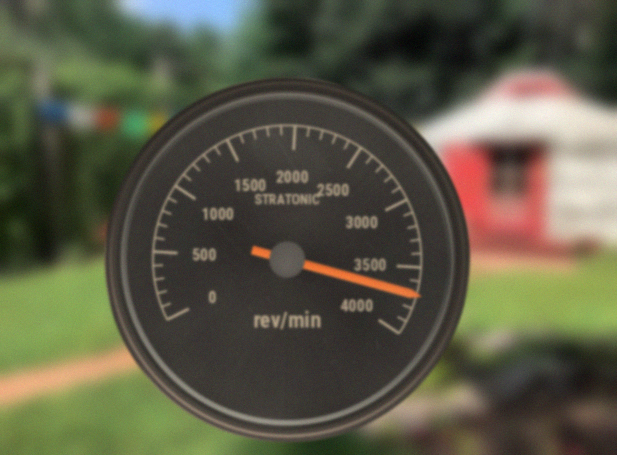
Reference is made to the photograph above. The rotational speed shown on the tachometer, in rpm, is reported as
3700 rpm
